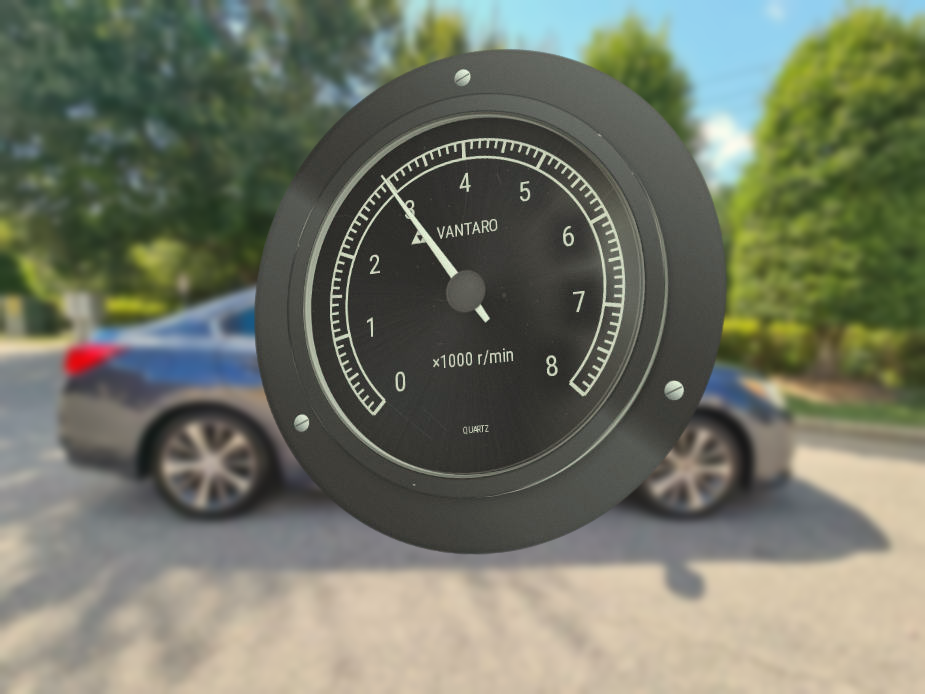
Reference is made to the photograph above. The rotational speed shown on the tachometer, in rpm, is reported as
3000 rpm
